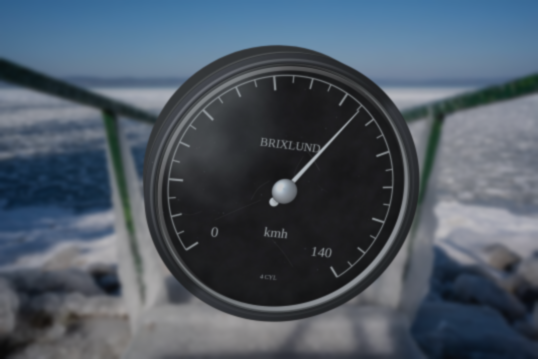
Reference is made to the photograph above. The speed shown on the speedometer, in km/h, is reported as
85 km/h
